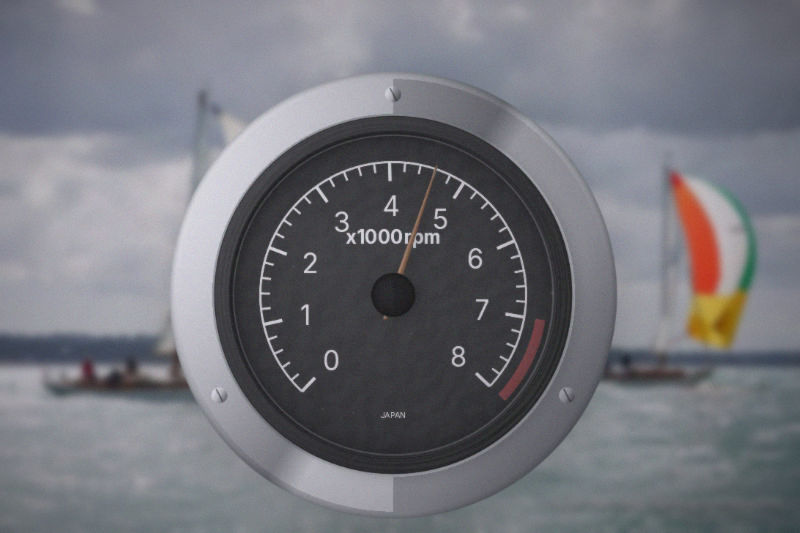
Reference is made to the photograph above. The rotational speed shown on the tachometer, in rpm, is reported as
4600 rpm
